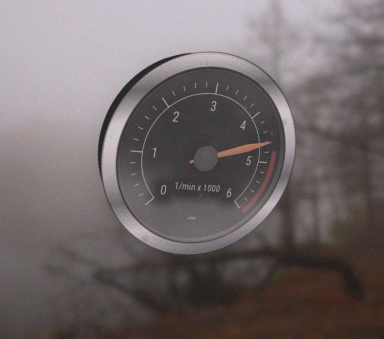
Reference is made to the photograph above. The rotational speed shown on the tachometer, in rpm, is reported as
4600 rpm
